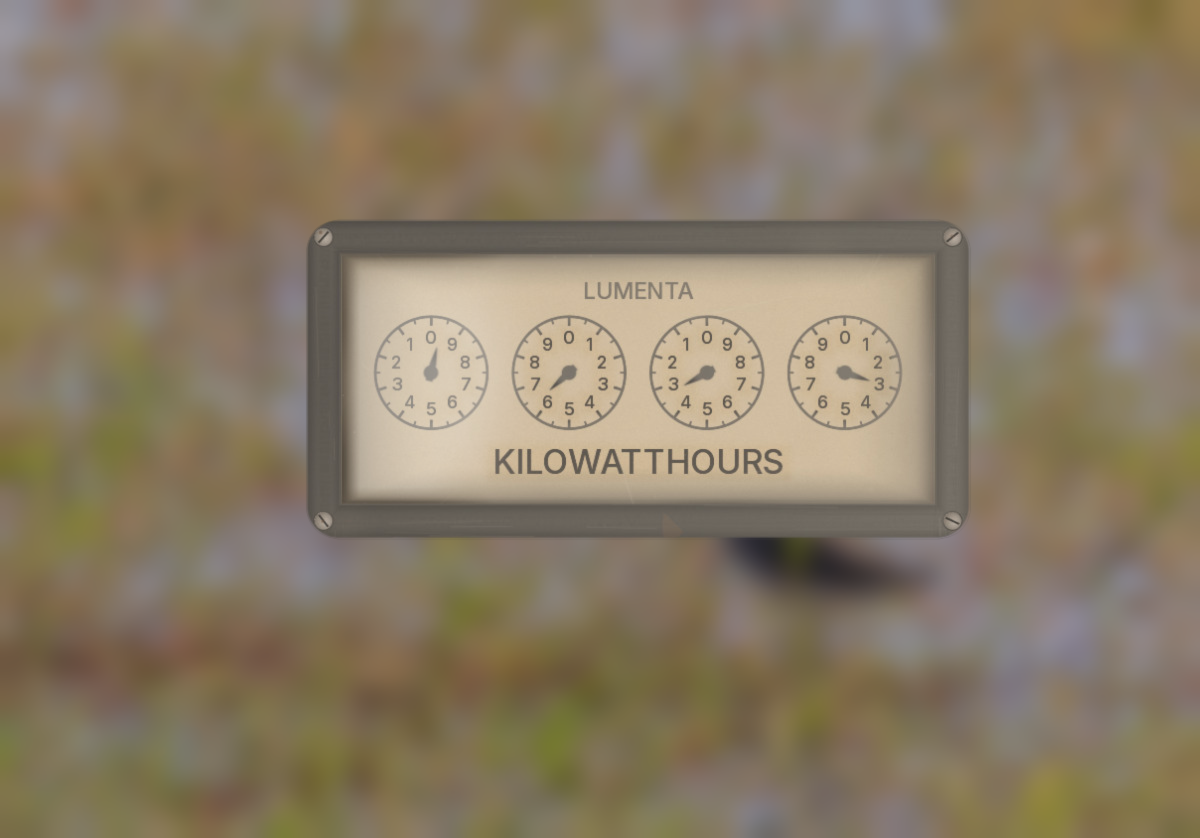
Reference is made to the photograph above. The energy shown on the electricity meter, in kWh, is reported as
9633 kWh
